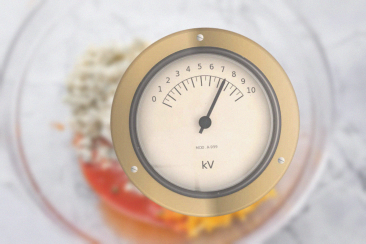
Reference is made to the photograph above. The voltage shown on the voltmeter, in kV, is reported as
7.5 kV
